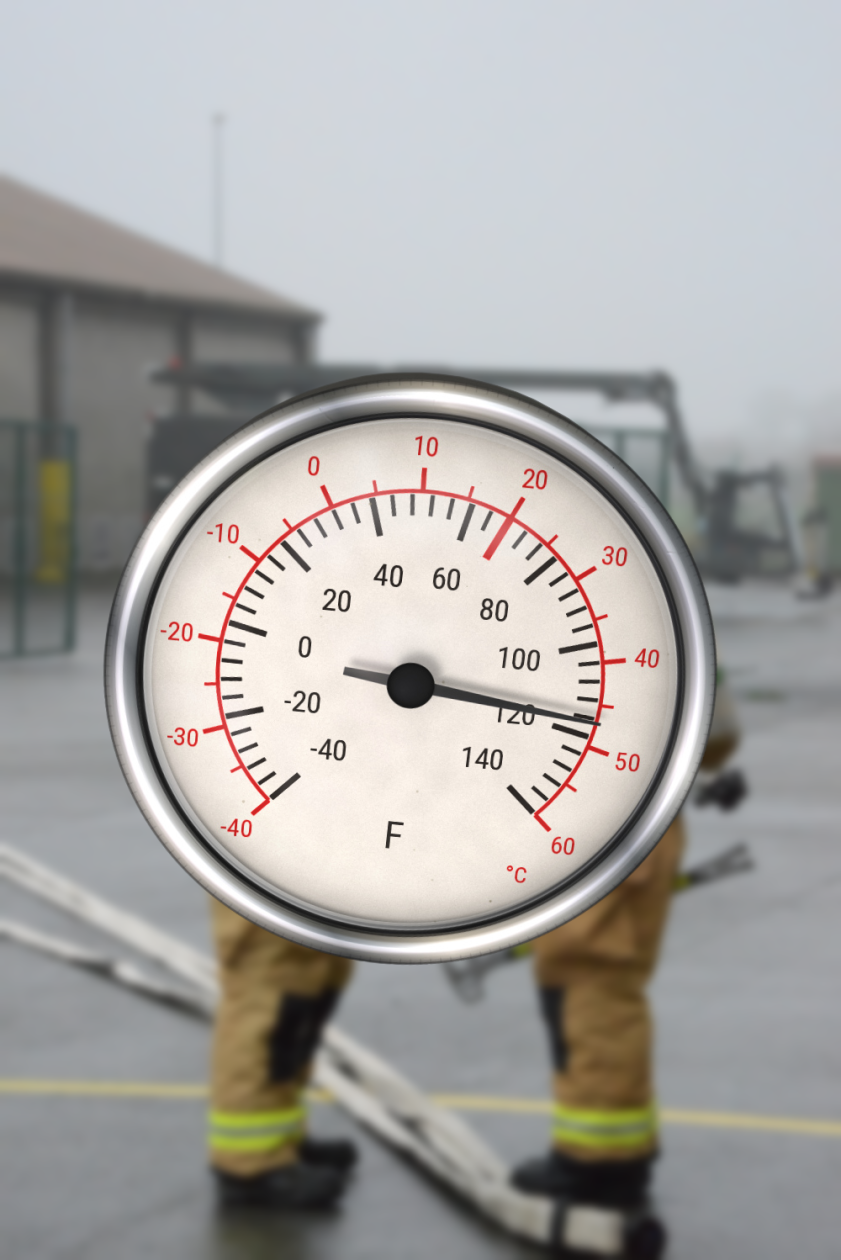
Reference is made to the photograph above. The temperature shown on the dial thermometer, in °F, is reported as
116 °F
